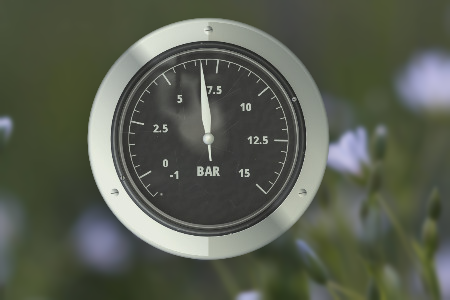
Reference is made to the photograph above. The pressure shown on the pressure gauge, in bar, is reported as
6.75 bar
